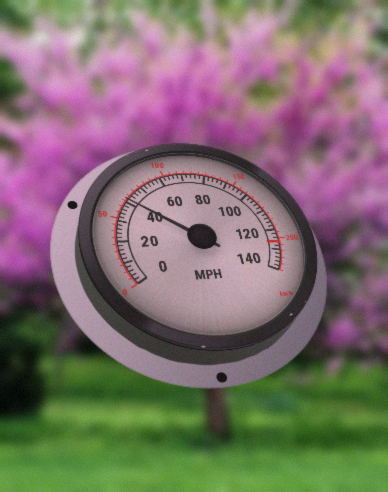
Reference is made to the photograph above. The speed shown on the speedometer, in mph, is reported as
40 mph
